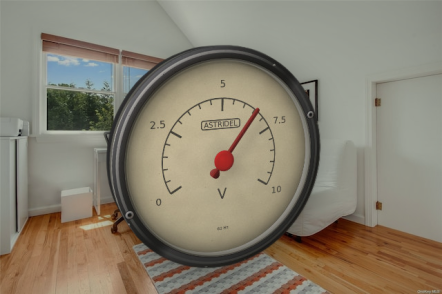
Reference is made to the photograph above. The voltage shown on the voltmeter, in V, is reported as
6.5 V
